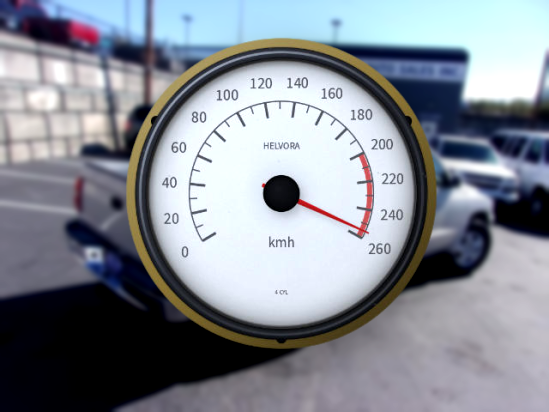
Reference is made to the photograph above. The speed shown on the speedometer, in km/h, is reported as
255 km/h
